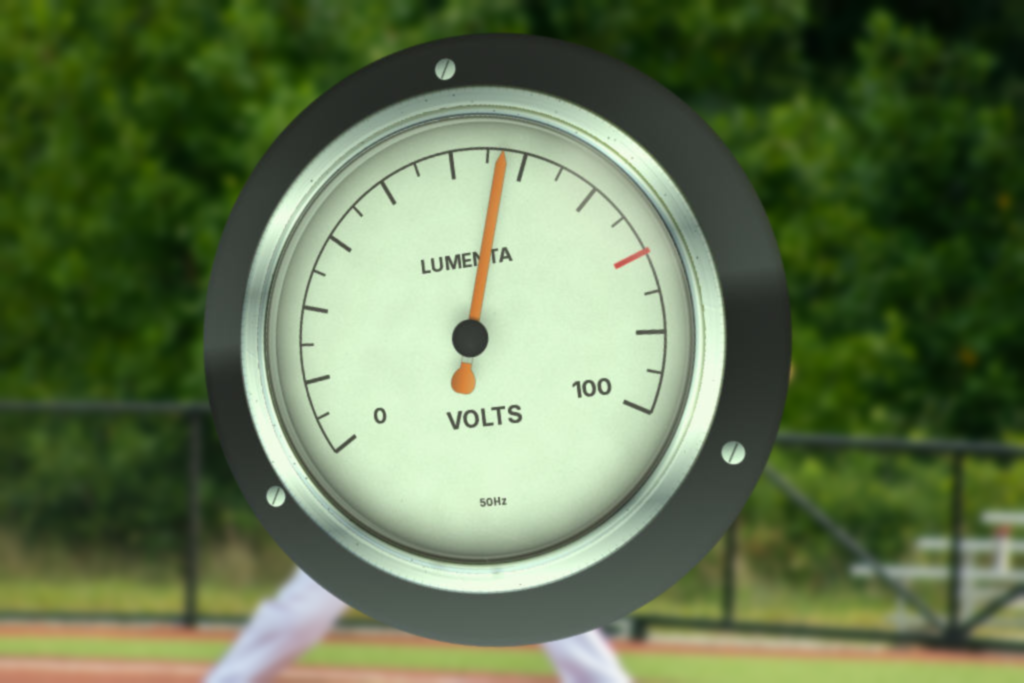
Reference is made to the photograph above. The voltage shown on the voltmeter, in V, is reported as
57.5 V
